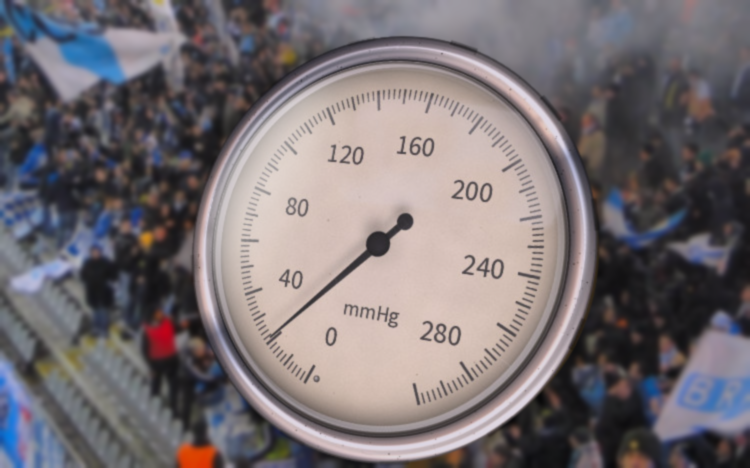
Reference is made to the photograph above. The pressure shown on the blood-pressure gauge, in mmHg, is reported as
20 mmHg
